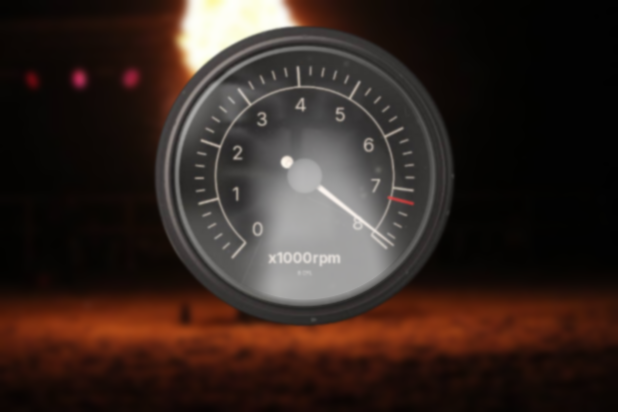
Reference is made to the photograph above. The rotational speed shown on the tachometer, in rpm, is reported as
7900 rpm
